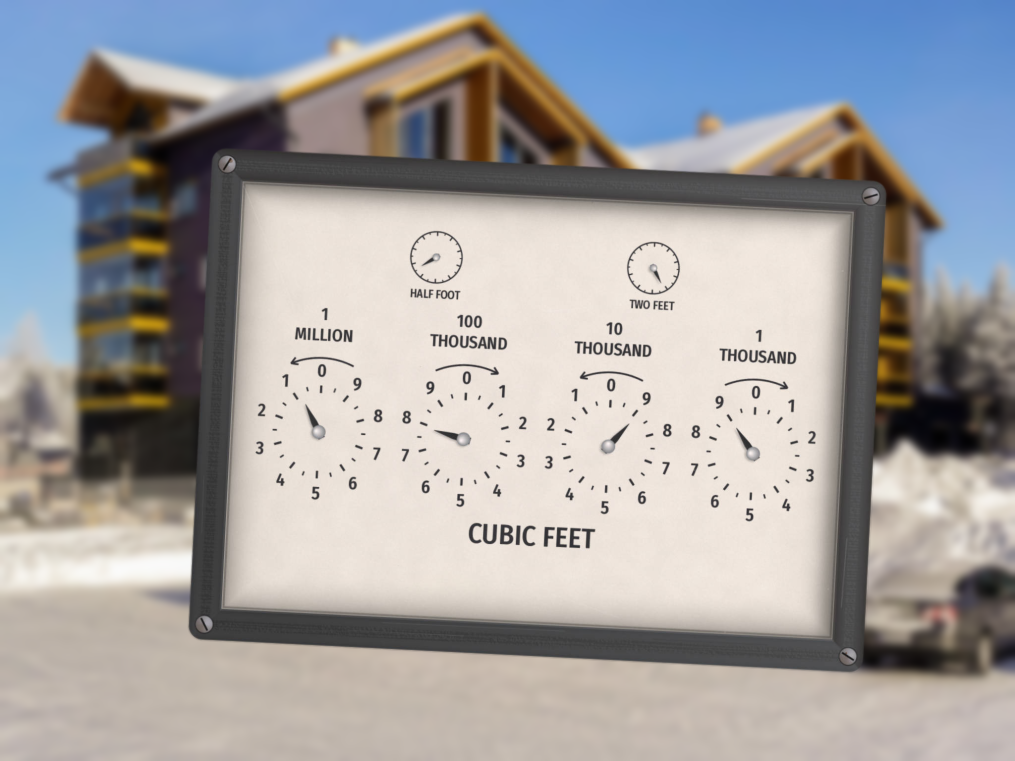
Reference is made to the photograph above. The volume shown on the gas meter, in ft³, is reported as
78900 ft³
